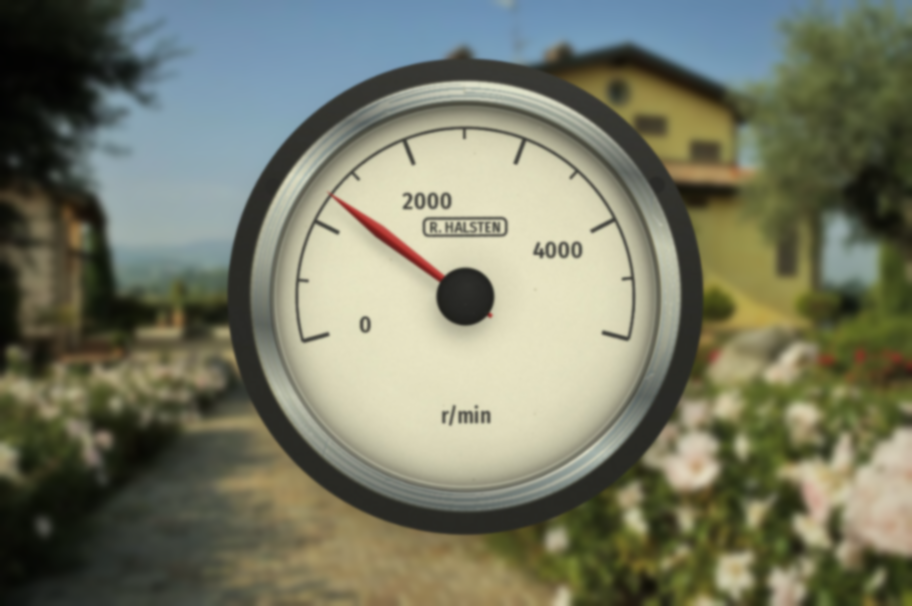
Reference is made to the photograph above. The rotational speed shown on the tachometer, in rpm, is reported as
1250 rpm
